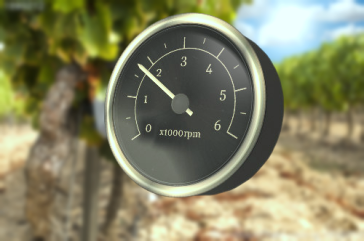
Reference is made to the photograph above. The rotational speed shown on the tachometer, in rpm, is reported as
1750 rpm
